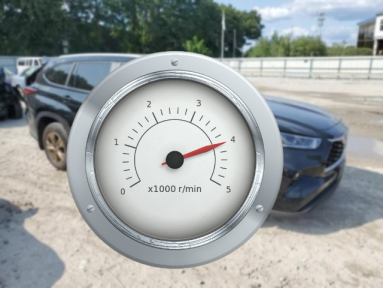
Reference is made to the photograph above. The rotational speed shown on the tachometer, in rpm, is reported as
4000 rpm
